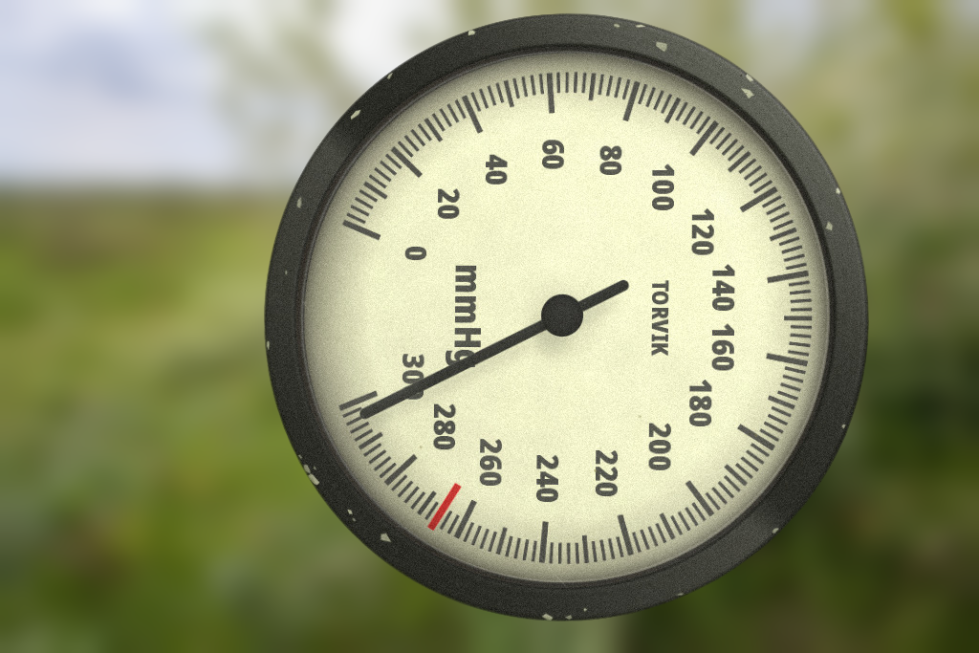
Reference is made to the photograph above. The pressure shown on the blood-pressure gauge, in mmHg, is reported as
296 mmHg
